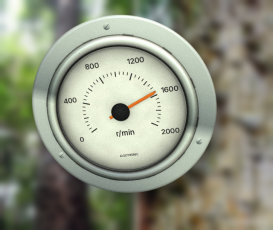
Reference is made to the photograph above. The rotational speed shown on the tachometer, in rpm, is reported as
1550 rpm
